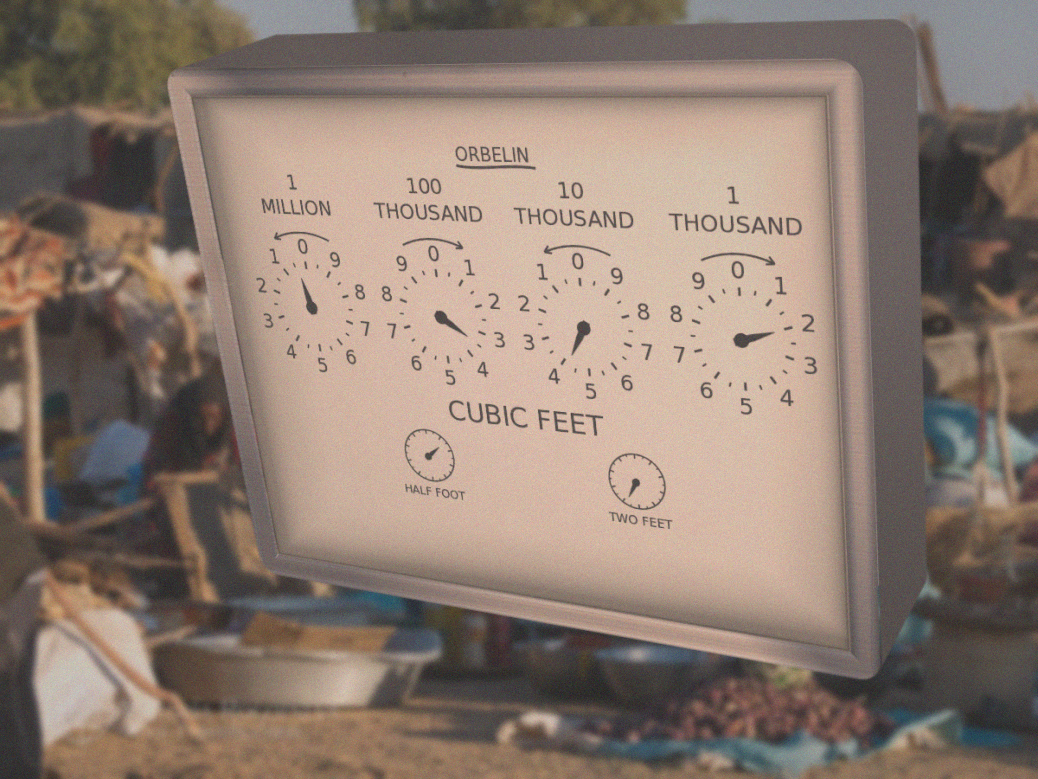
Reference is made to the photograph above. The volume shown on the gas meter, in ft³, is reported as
34200 ft³
